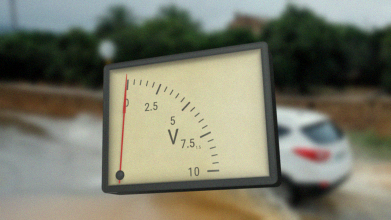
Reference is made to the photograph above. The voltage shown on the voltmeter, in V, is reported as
0 V
